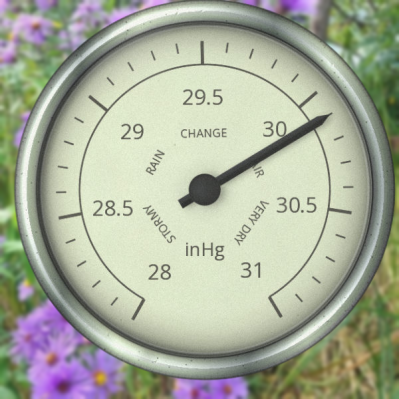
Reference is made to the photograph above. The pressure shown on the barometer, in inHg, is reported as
30.1 inHg
